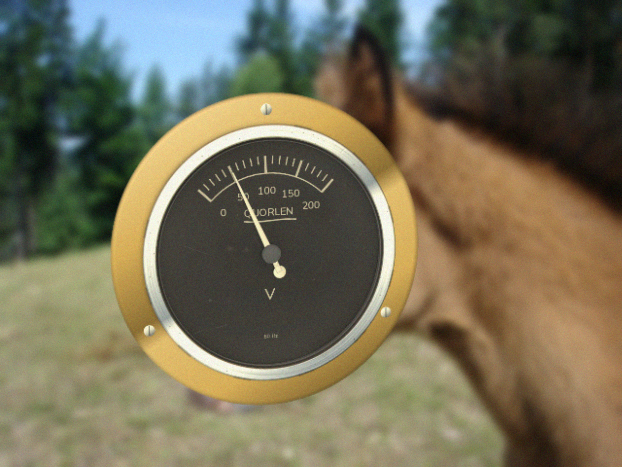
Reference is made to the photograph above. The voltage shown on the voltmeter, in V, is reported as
50 V
